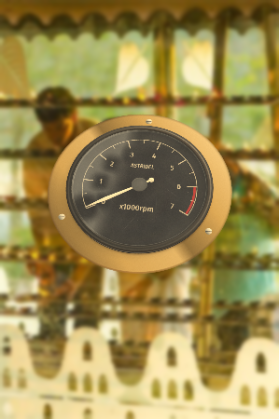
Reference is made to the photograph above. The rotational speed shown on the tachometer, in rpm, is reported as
0 rpm
